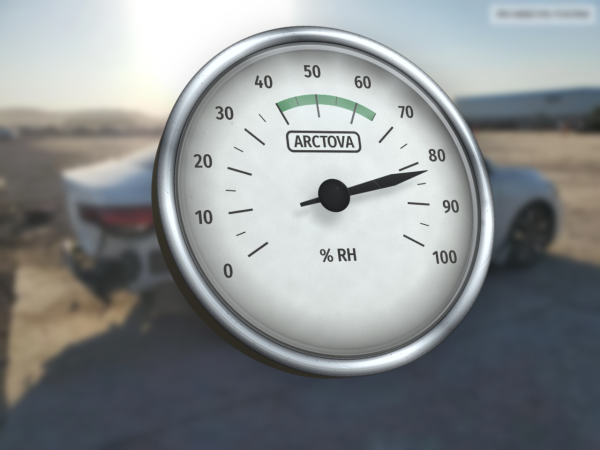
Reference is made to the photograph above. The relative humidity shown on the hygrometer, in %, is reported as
82.5 %
